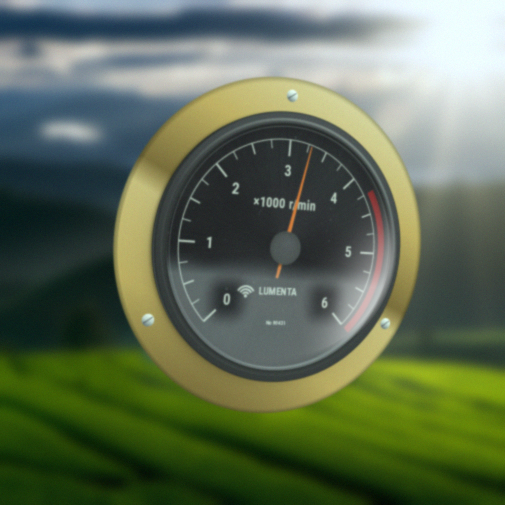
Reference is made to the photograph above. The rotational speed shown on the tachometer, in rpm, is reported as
3250 rpm
